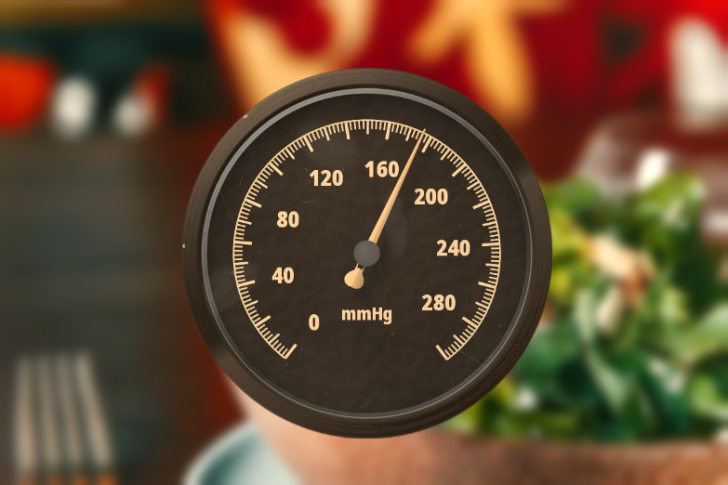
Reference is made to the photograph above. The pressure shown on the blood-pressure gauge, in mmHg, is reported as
176 mmHg
